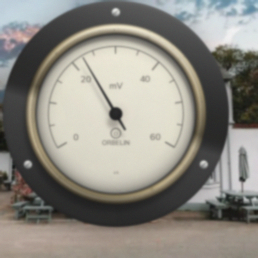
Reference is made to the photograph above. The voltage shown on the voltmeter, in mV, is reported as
22.5 mV
